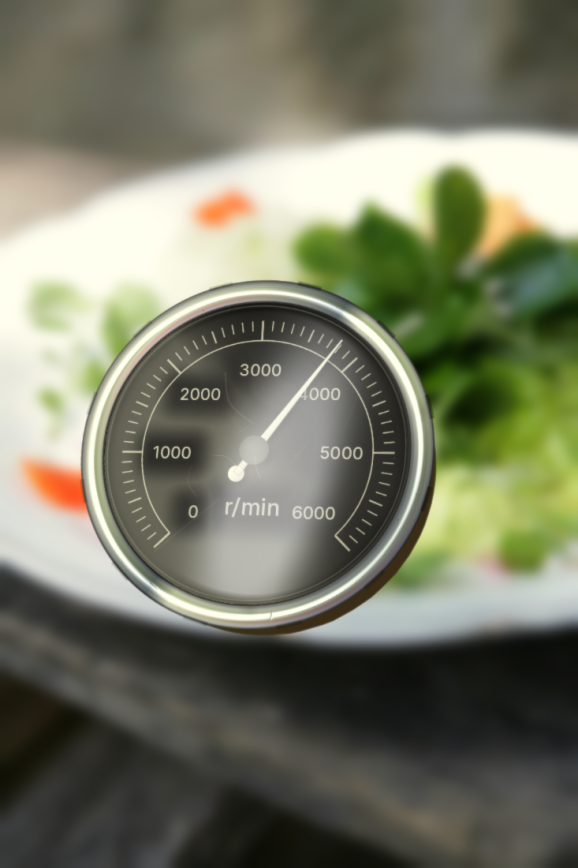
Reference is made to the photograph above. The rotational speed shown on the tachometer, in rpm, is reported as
3800 rpm
